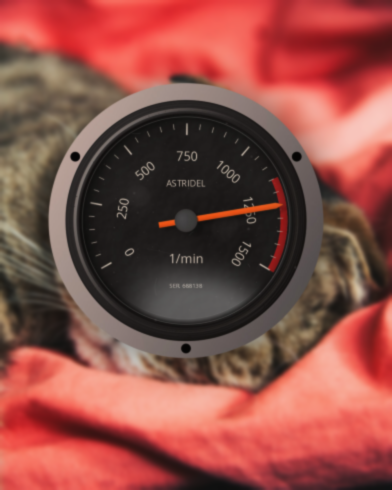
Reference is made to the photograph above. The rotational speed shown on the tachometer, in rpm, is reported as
1250 rpm
